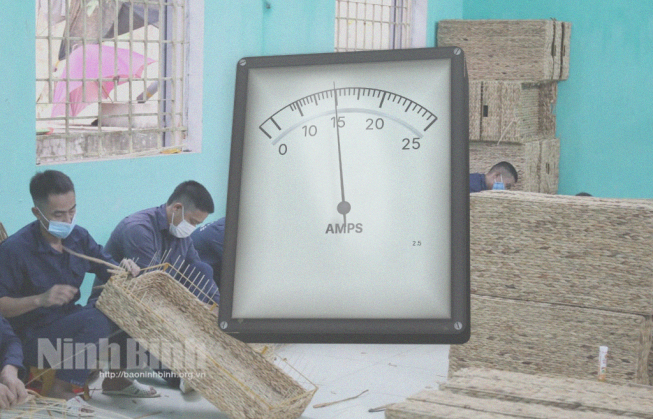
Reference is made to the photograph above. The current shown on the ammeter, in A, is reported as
15 A
